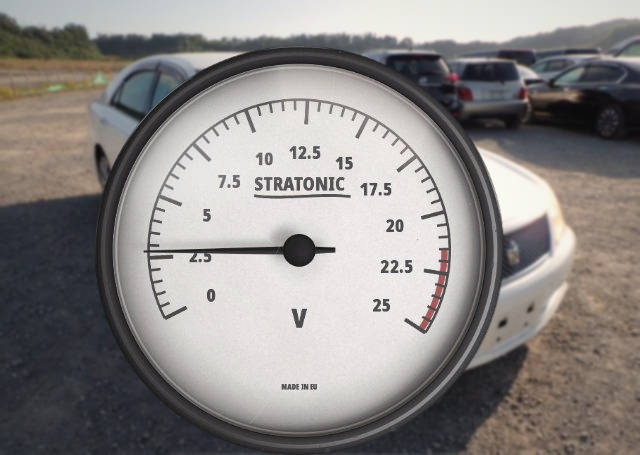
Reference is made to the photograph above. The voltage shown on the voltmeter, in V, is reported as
2.75 V
